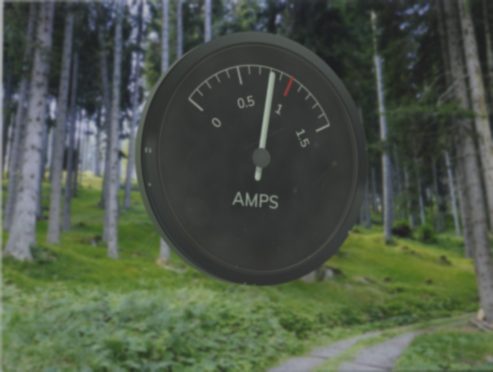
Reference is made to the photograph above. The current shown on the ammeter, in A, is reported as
0.8 A
